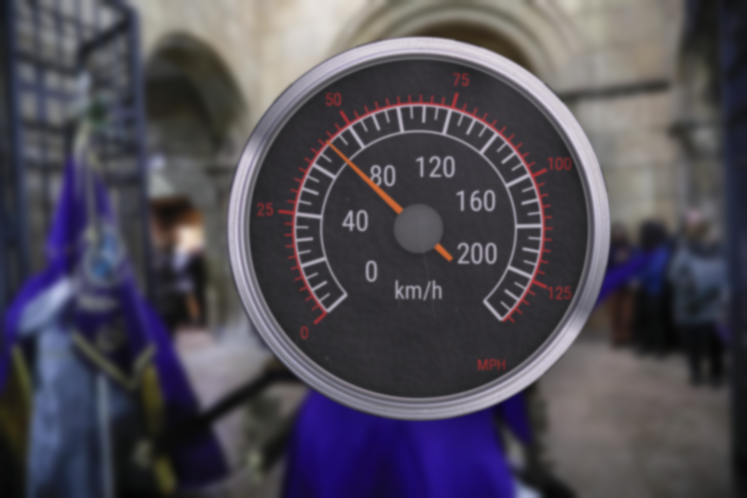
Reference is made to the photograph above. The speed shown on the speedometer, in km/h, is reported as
70 km/h
